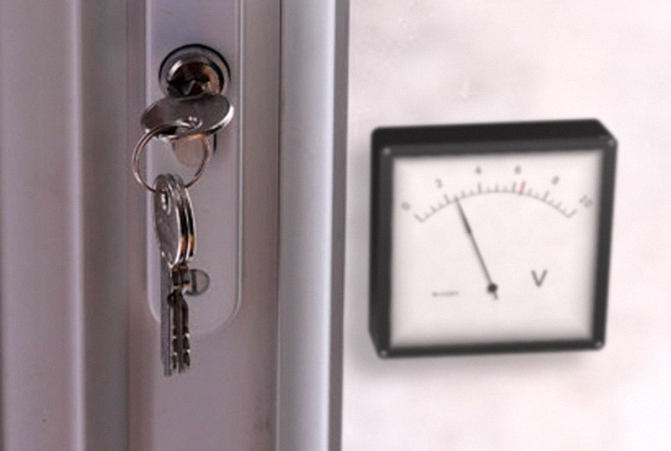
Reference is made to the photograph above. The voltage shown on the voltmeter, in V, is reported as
2.5 V
